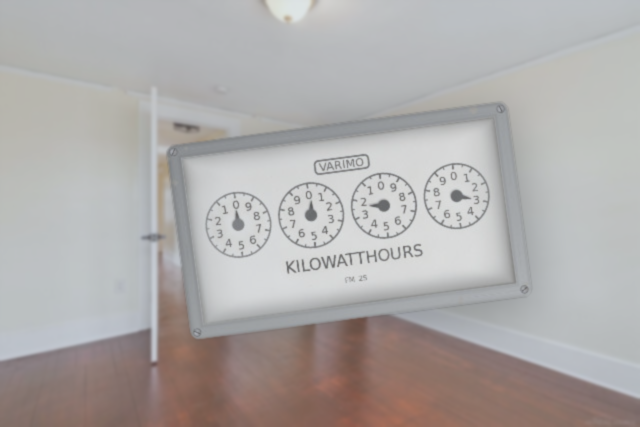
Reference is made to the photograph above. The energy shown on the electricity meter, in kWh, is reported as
23 kWh
